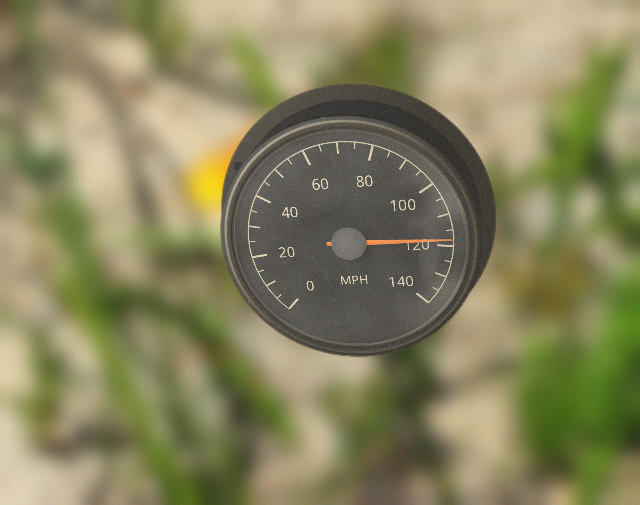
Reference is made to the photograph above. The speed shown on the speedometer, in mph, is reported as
117.5 mph
